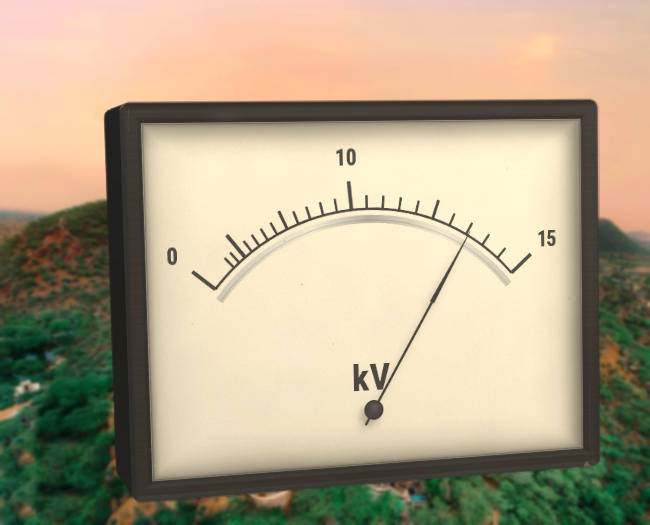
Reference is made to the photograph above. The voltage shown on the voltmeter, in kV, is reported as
13.5 kV
